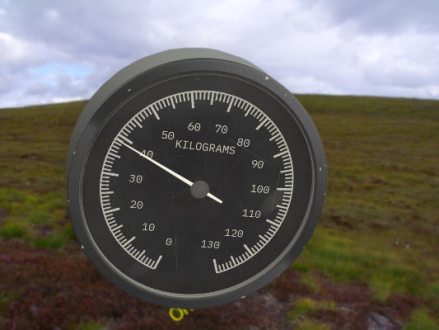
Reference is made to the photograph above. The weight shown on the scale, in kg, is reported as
39 kg
